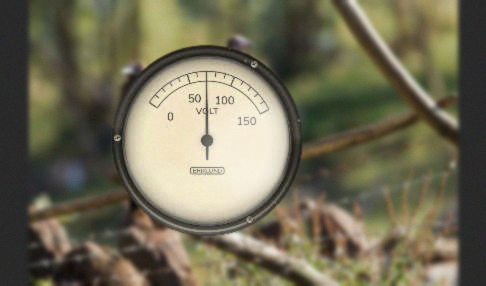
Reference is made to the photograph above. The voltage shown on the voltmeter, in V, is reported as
70 V
